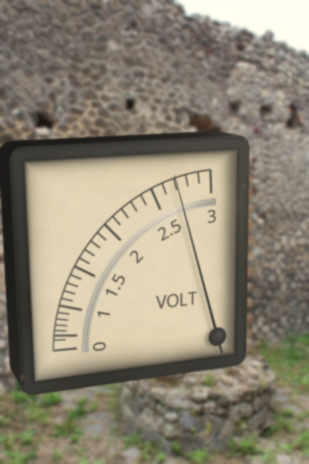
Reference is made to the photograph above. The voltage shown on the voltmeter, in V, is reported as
2.7 V
